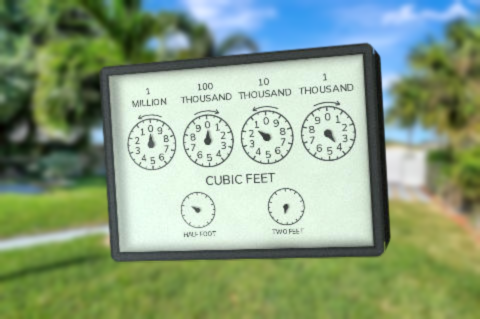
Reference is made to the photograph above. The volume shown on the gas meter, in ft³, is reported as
1400 ft³
